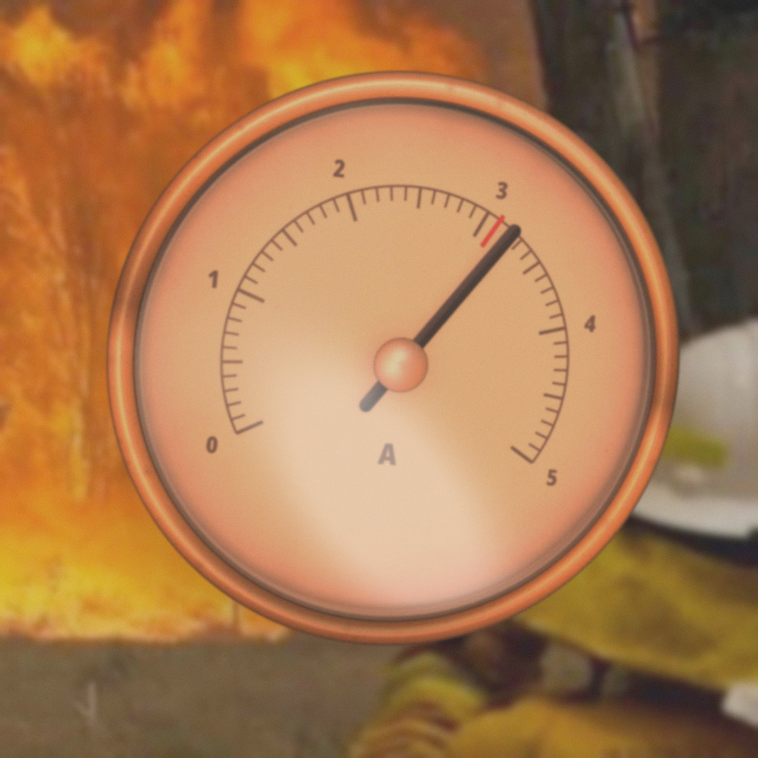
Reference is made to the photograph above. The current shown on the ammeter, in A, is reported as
3.2 A
